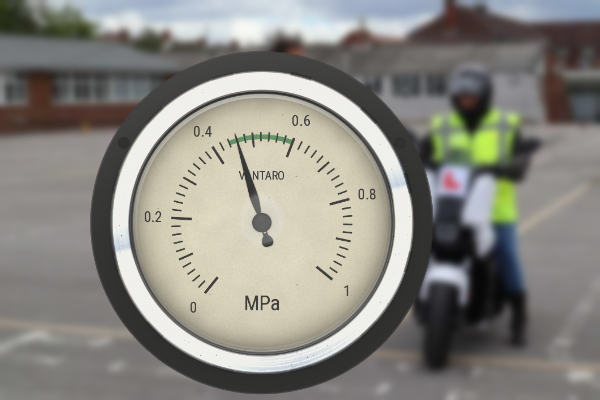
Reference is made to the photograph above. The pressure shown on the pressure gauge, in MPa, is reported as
0.46 MPa
